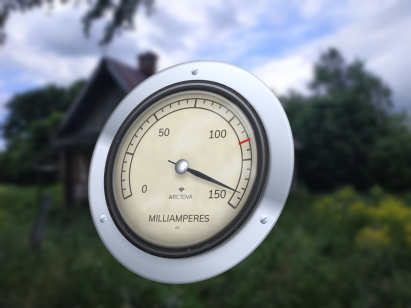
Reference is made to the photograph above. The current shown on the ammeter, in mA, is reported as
142.5 mA
